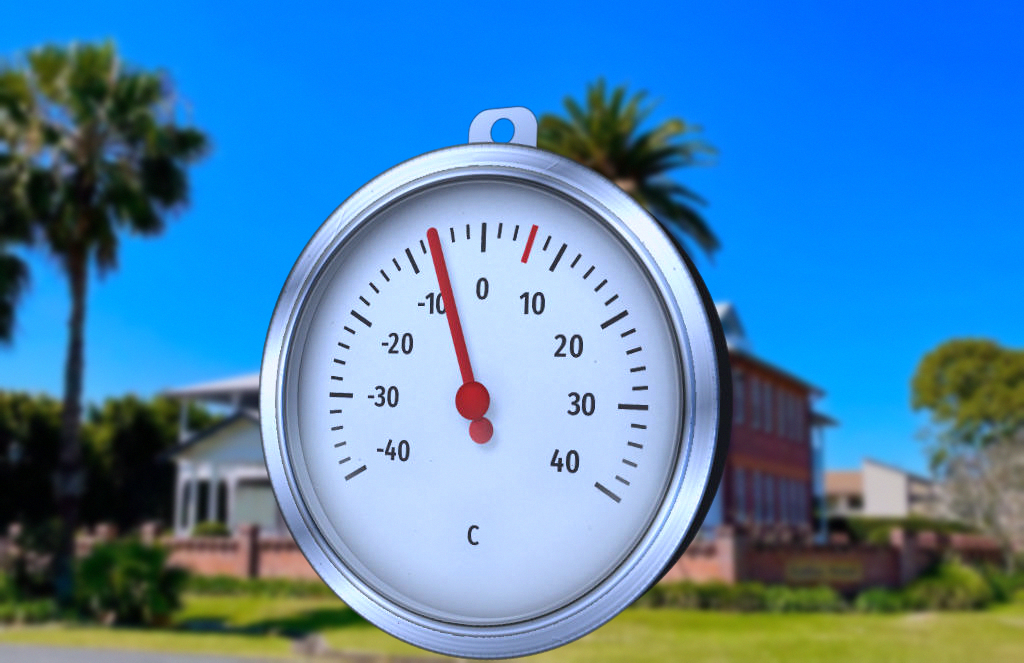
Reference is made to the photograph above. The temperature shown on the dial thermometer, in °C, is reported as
-6 °C
